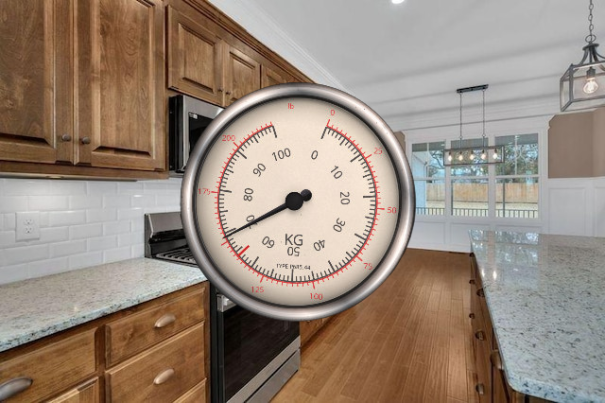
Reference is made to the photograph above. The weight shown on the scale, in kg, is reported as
69 kg
